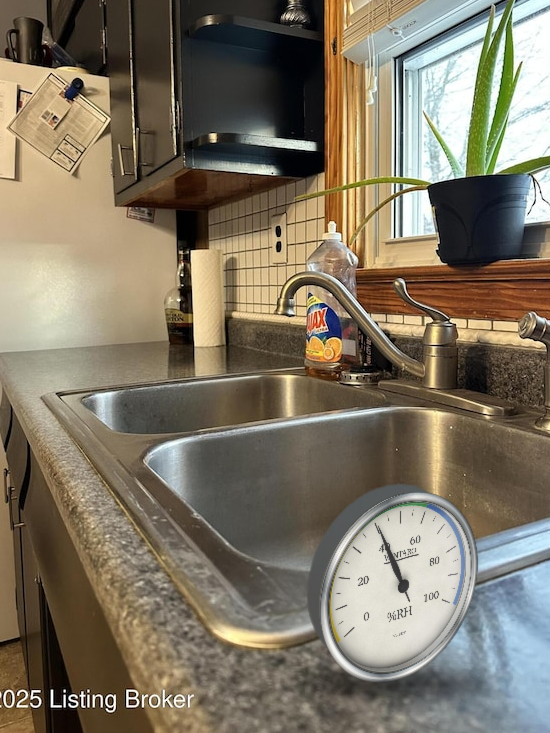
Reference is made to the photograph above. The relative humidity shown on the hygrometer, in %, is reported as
40 %
